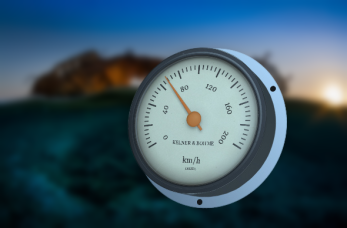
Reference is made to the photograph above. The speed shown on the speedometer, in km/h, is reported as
68 km/h
